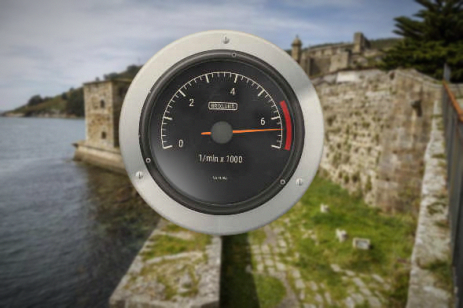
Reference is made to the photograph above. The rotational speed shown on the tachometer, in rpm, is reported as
6400 rpm
